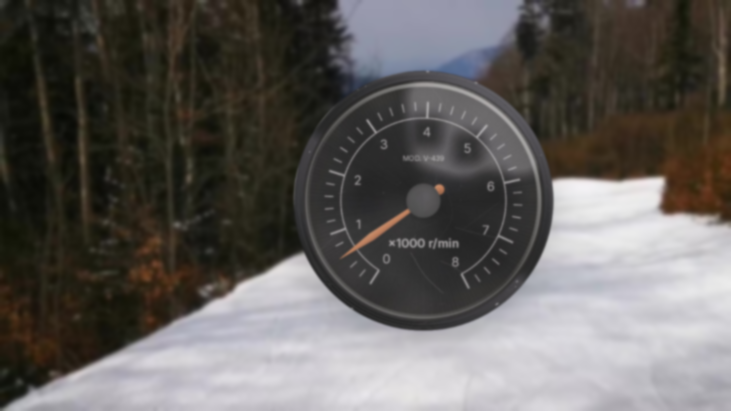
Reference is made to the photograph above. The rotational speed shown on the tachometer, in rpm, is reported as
600 rpm
